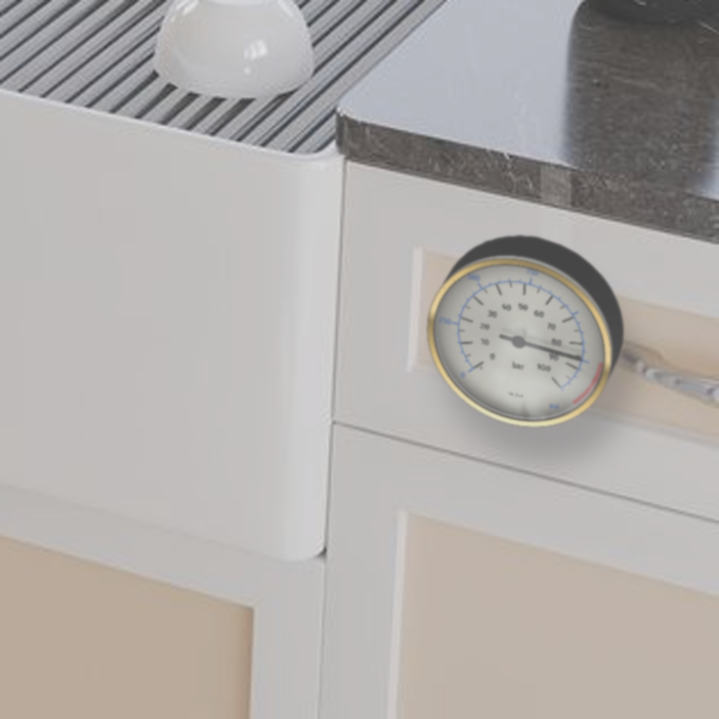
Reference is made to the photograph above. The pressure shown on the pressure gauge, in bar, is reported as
85 bar
